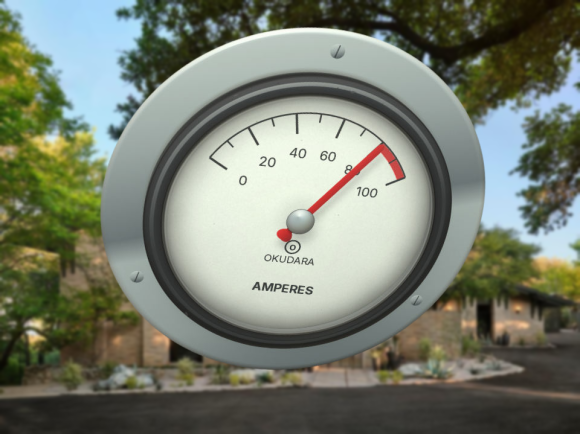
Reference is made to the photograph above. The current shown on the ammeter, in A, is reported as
80 A
